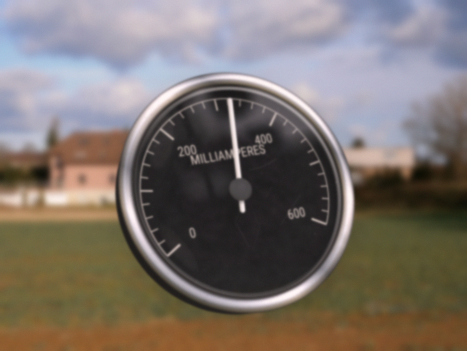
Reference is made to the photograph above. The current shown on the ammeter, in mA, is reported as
320 mA
